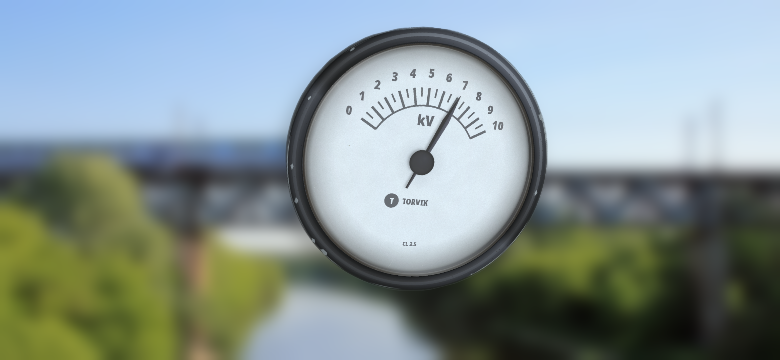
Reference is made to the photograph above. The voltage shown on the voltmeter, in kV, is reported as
7 kV
